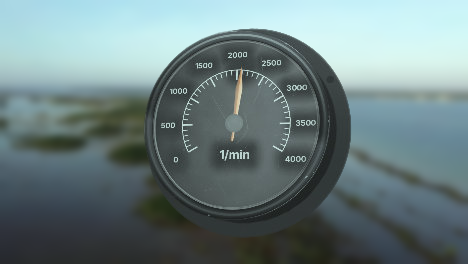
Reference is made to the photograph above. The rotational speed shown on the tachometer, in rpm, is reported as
2100 rpm
